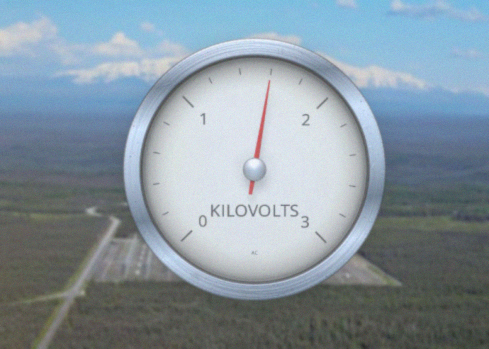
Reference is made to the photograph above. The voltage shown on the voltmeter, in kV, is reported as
1.6 kV
